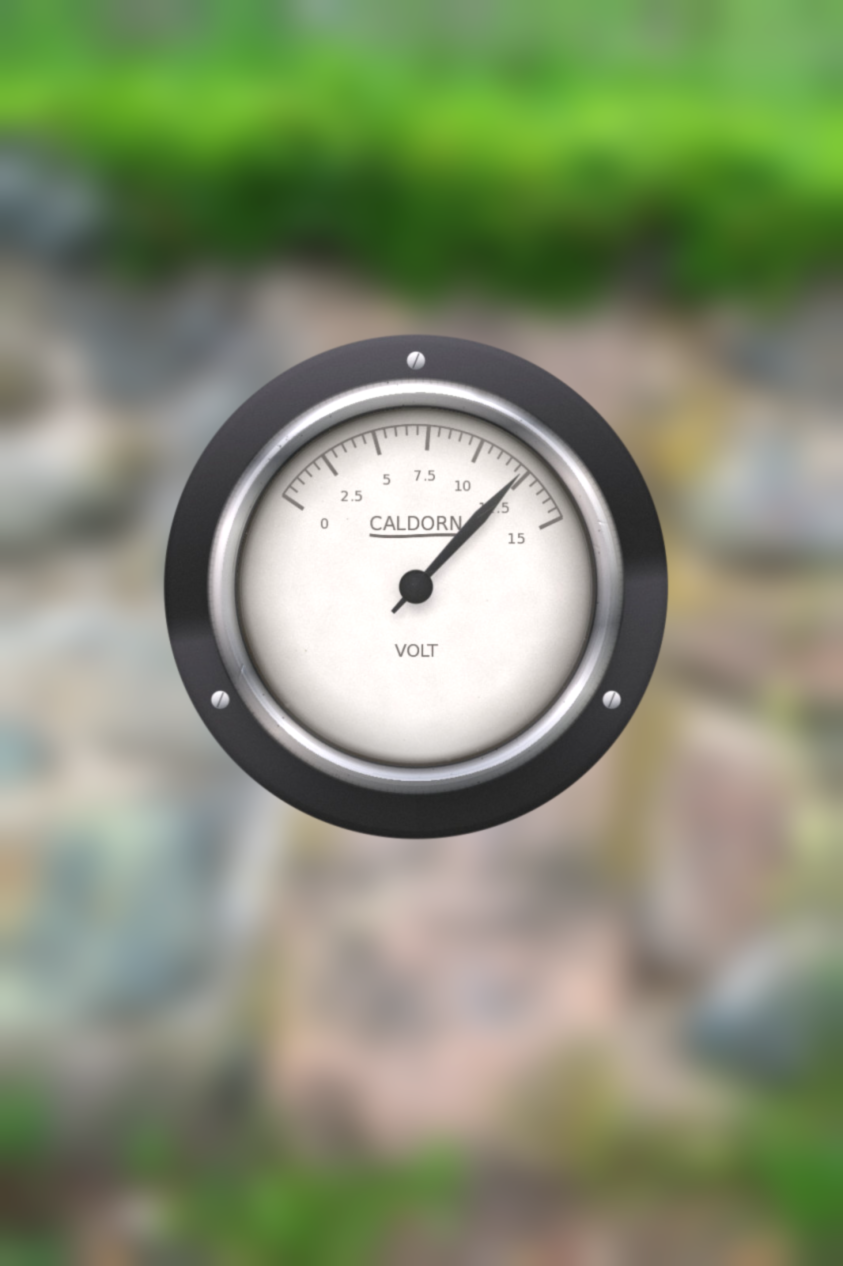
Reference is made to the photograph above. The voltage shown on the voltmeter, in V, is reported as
12.25 V
